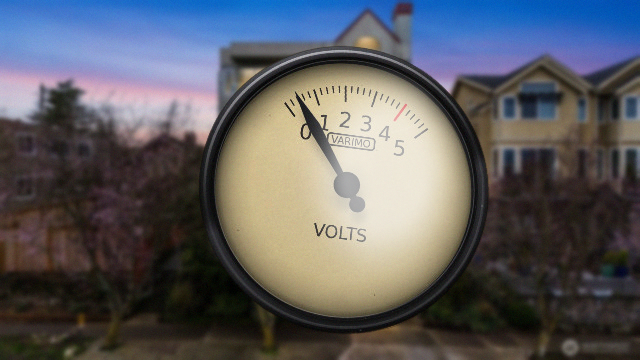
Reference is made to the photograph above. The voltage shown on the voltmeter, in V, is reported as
0.4 V
